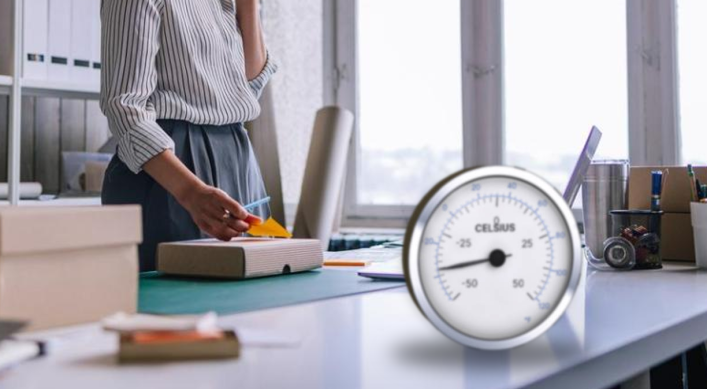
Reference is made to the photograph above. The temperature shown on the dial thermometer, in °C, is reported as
-37.5 °C
